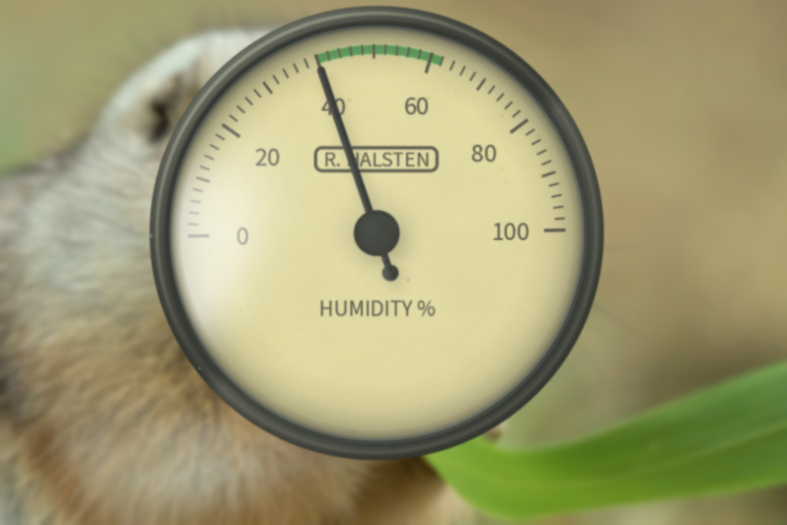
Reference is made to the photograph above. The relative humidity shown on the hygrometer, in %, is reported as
40 %
